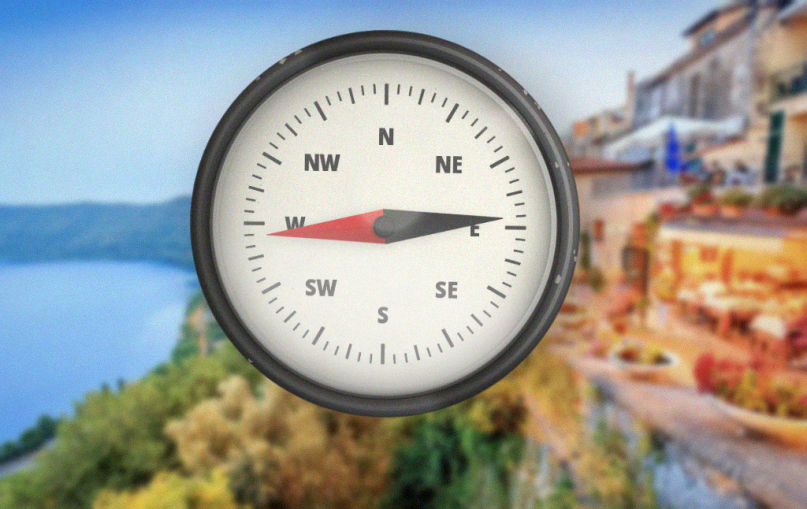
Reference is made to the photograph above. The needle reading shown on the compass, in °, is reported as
265 °
